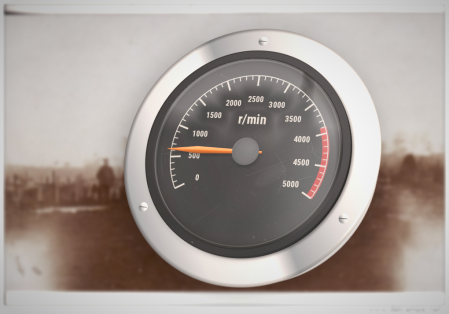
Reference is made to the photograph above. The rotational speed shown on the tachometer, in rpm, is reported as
600 rpm
